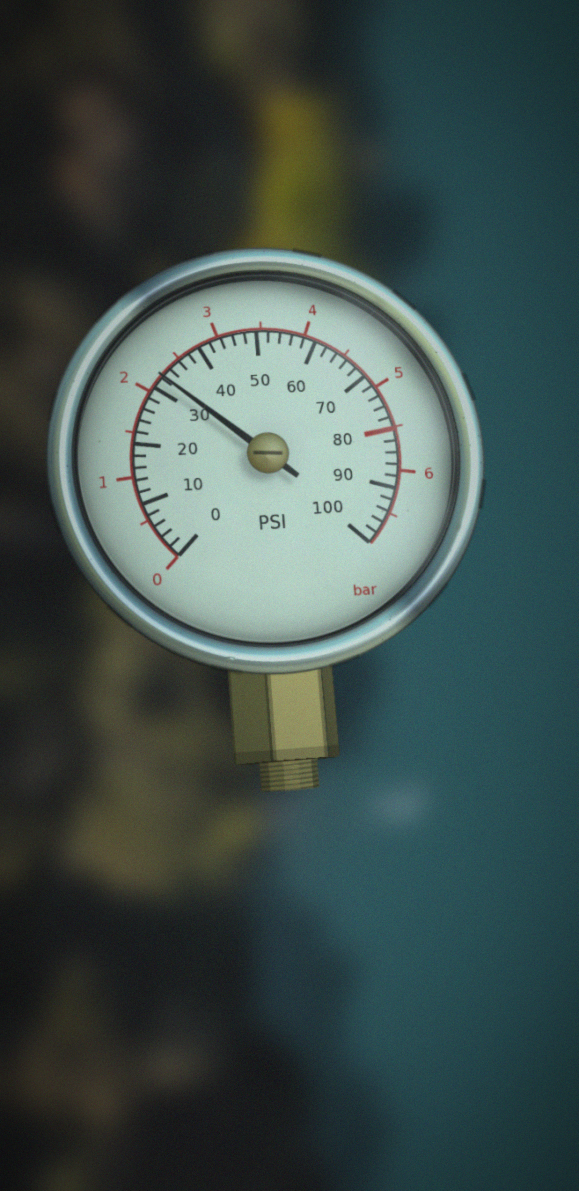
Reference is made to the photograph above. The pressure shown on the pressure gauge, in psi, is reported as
32 psi
